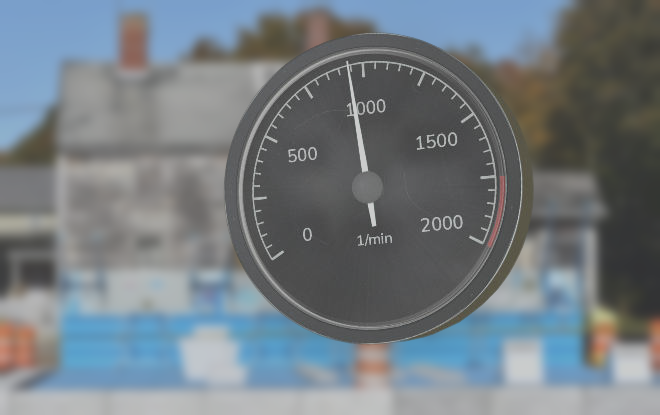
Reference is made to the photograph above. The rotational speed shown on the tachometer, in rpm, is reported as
950 rpm
